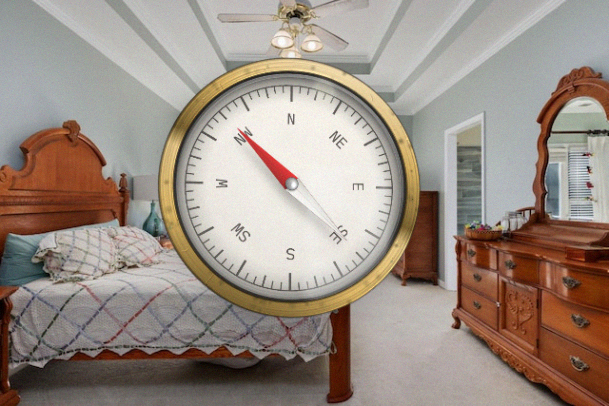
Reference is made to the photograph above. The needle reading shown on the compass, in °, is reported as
315 °
